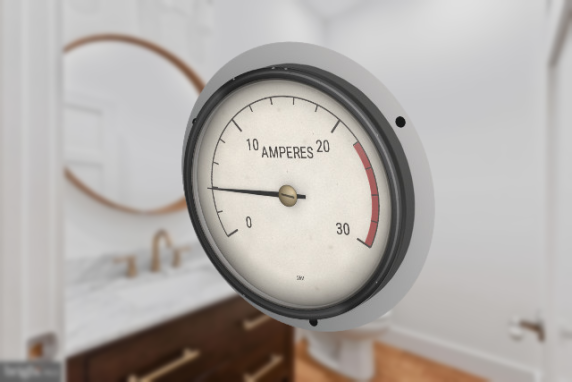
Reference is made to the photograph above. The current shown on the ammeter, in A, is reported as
4 A
